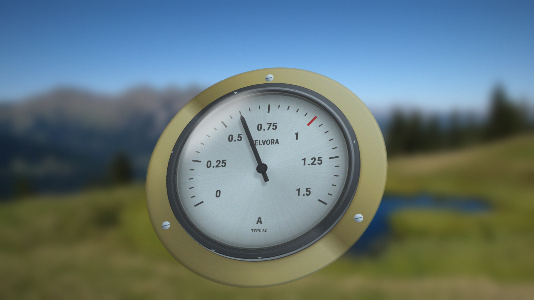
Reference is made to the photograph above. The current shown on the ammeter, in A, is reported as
0.6 A
